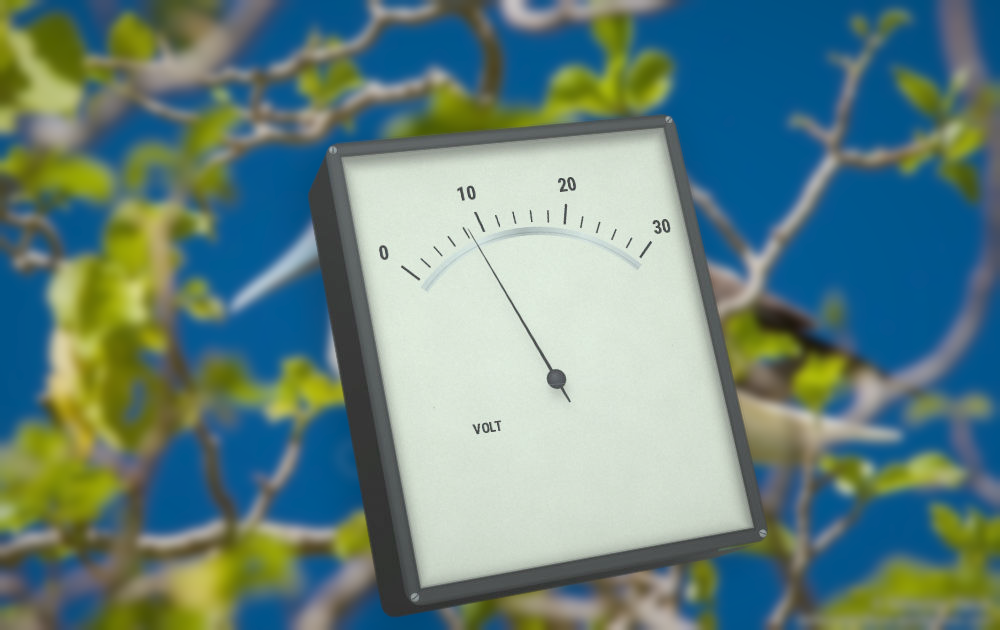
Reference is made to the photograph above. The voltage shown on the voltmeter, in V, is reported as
8 V
